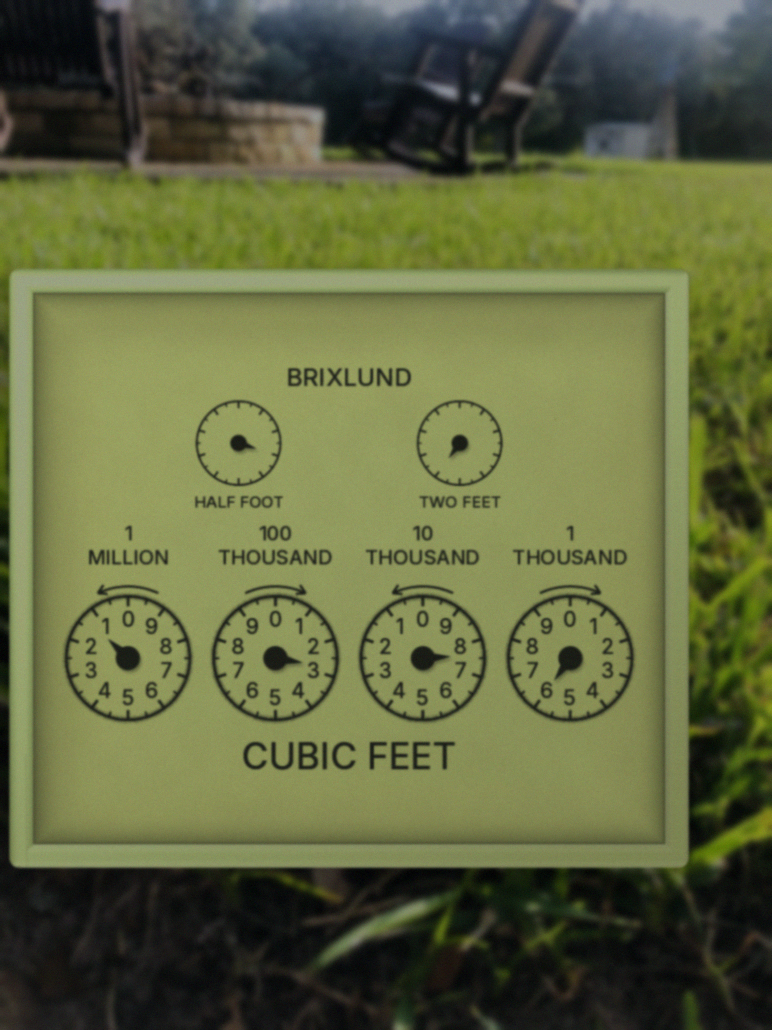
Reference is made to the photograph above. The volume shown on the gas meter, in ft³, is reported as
127600 ft³
